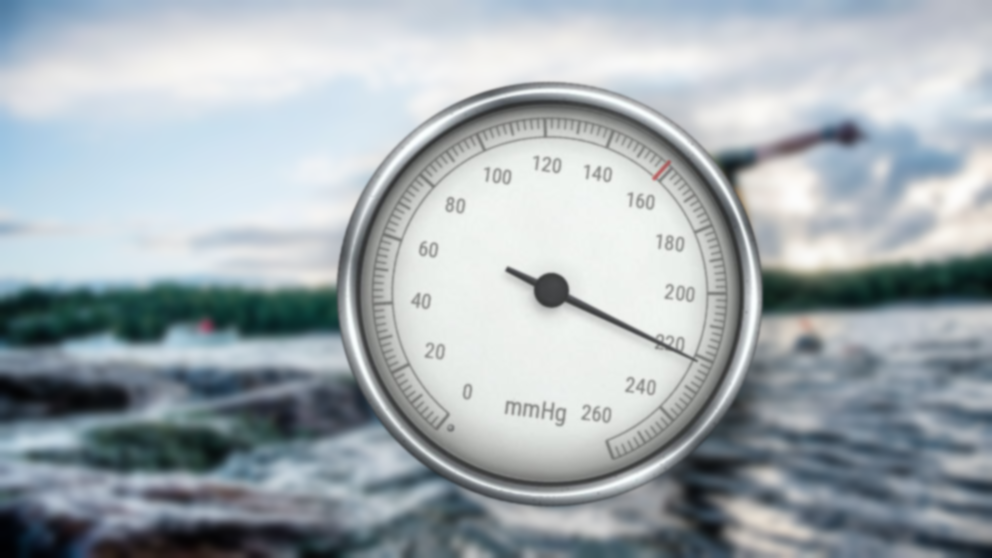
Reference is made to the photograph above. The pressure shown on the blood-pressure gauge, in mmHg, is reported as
222 mmHg
